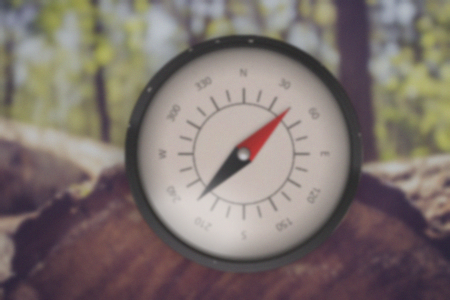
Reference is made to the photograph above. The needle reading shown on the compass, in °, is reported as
45 °
